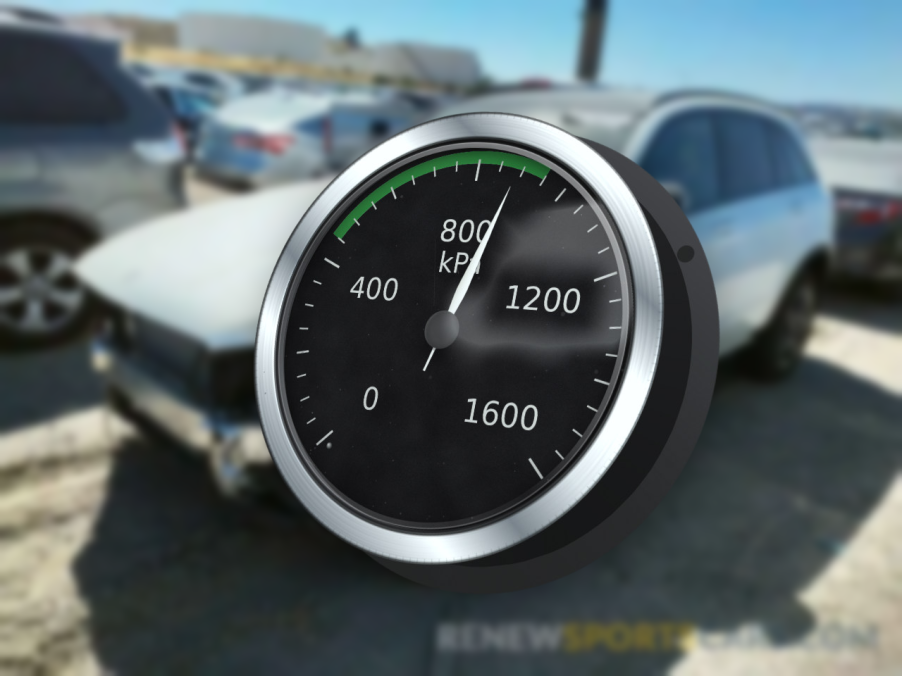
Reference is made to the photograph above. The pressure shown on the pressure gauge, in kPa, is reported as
900 kPa
